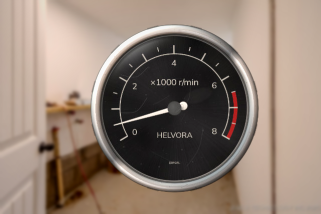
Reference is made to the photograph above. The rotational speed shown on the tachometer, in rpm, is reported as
500 rpm
